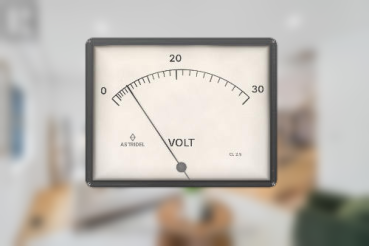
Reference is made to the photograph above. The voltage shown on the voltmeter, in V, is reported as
10 V
